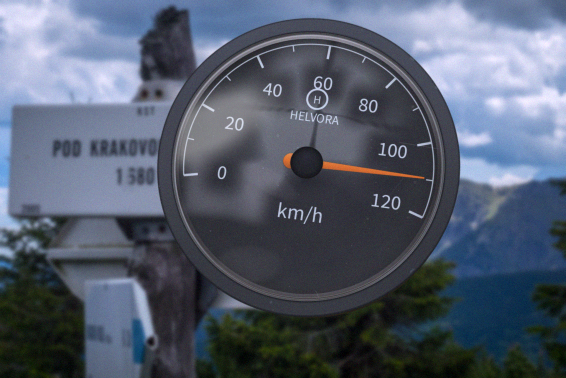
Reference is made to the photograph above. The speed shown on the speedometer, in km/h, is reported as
110 km/h
